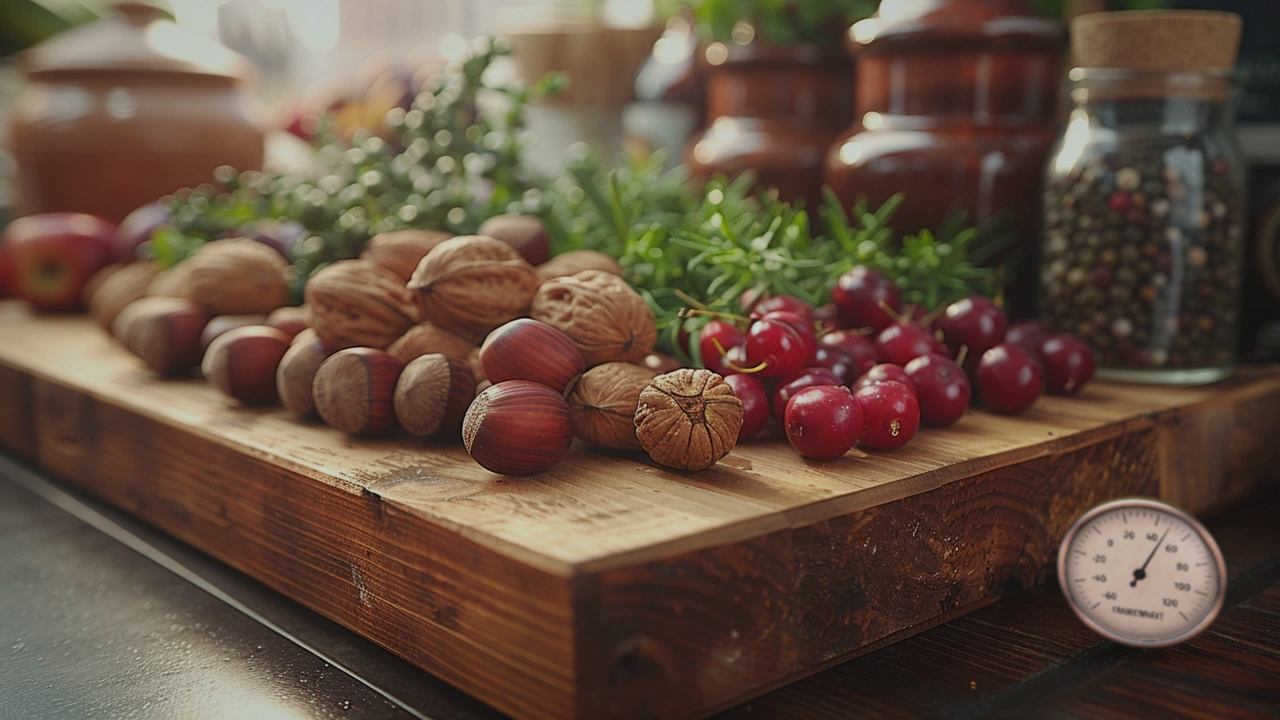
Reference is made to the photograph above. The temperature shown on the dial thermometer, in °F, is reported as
48 °F
